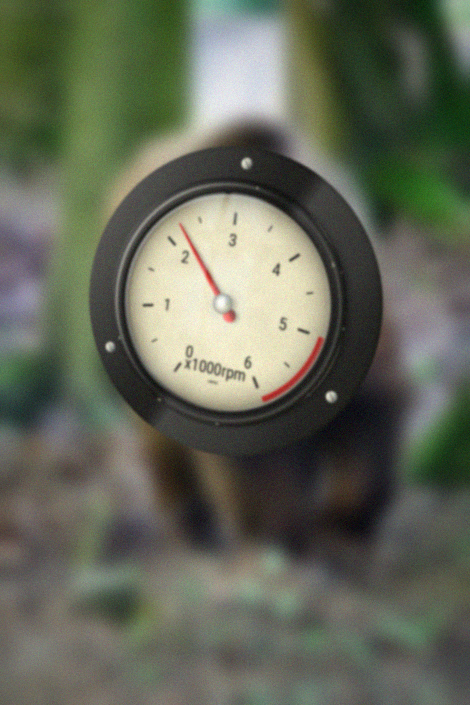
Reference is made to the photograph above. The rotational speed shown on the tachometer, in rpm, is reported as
2250 rpm
